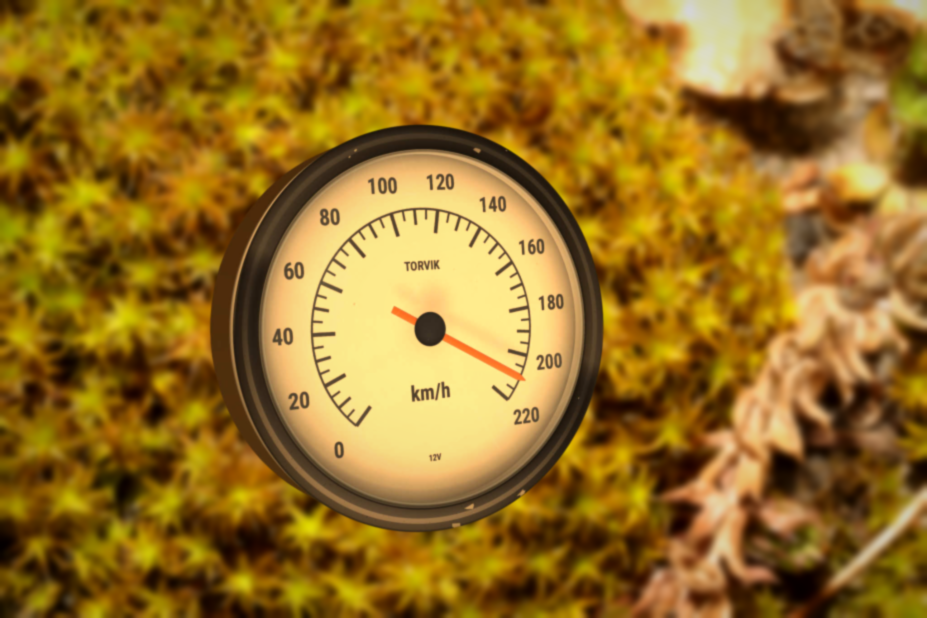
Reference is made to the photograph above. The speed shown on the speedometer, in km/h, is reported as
210 km/h
